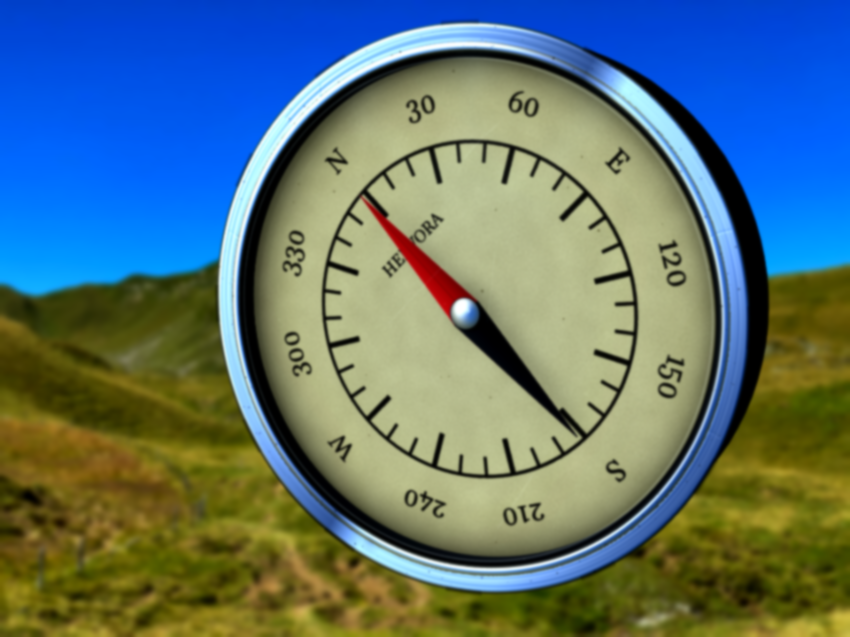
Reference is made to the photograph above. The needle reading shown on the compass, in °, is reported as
0 °
